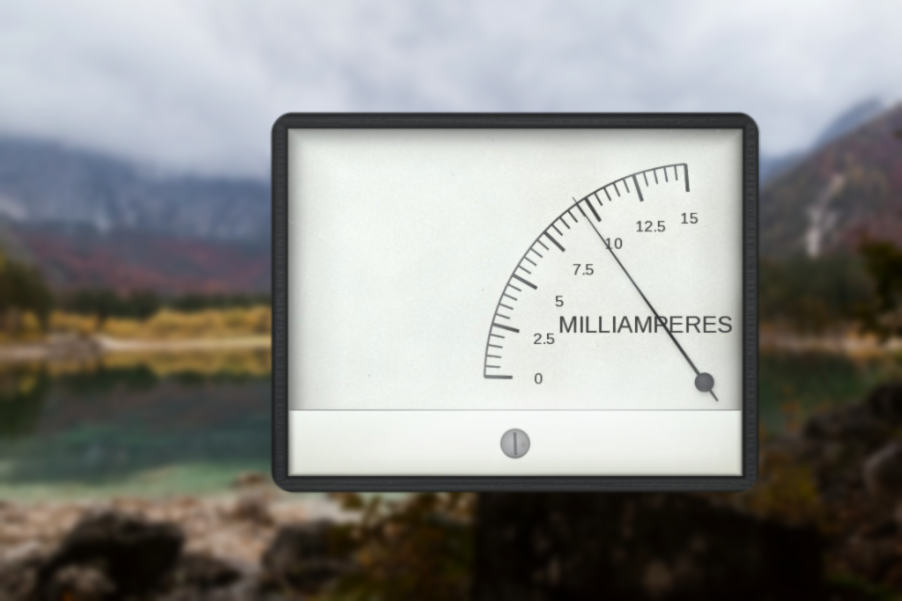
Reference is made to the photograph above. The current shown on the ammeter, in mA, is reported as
9.5 mA
